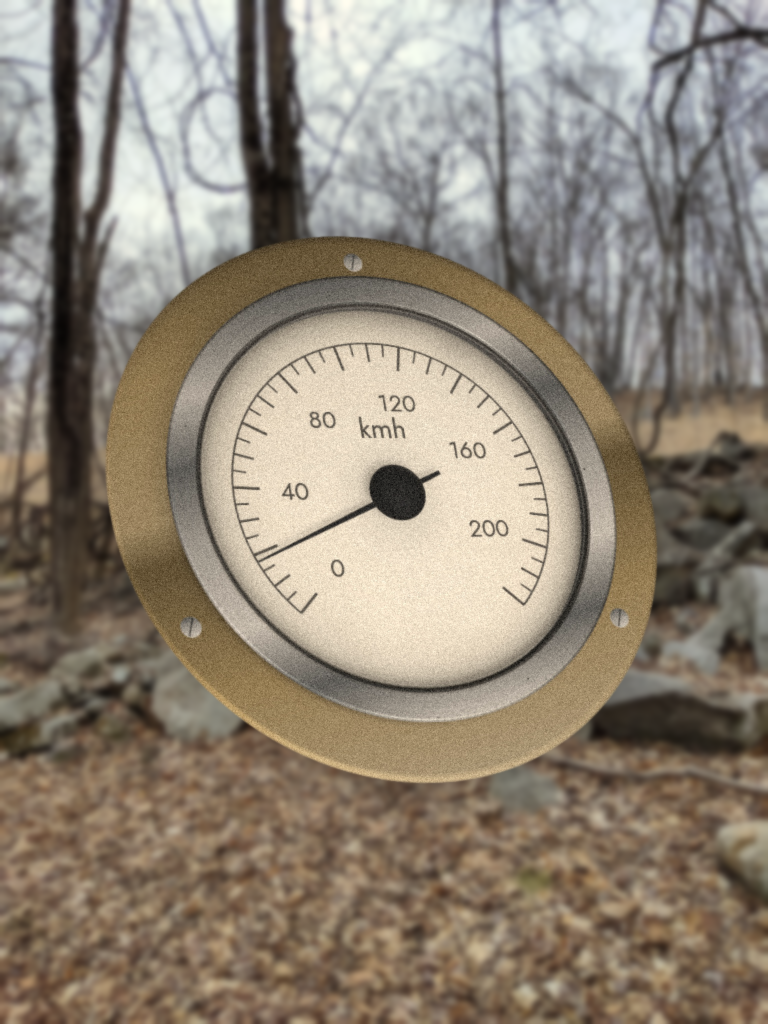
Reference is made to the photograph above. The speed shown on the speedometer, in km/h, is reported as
17.5 km/h
